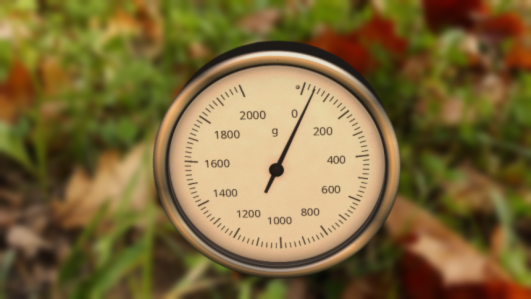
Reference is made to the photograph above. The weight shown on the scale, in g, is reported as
40 g
